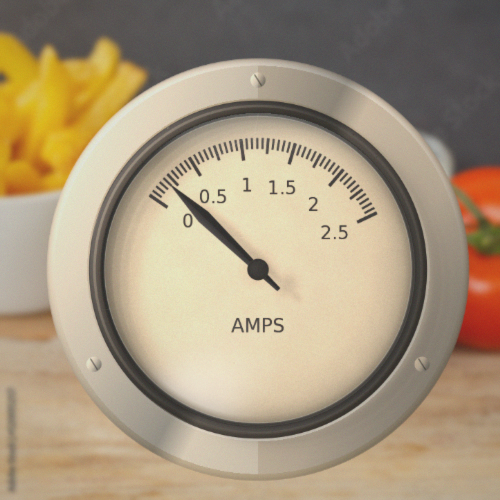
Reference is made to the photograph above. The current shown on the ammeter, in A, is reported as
0.2 A
